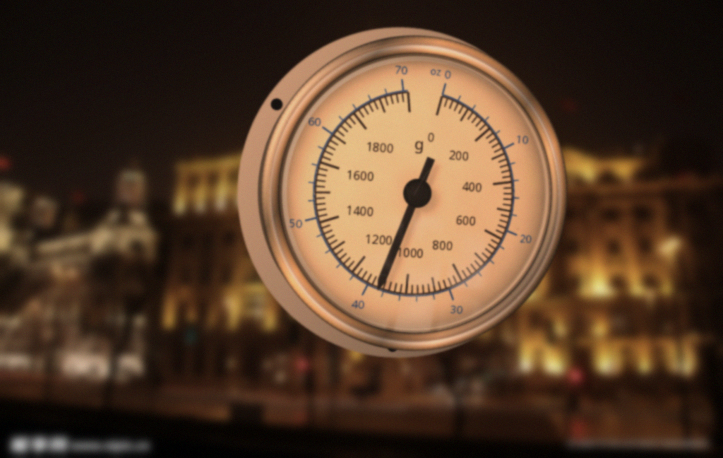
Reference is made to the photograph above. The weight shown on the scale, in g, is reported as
1100 g
